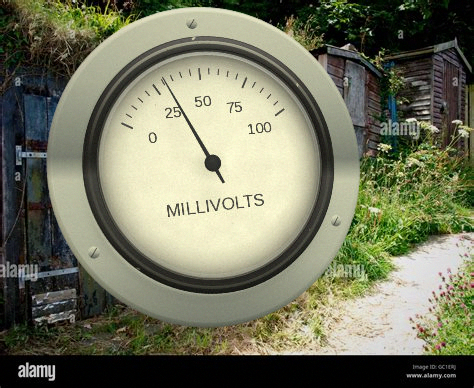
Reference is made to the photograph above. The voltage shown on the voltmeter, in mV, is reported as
30 mV
